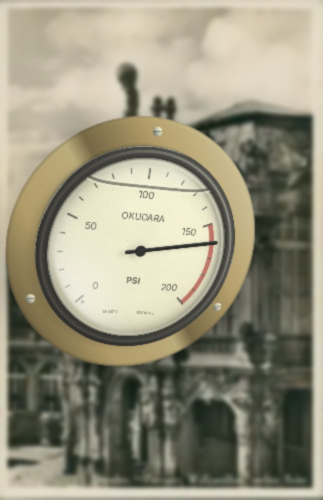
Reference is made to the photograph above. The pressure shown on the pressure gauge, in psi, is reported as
160 psi
